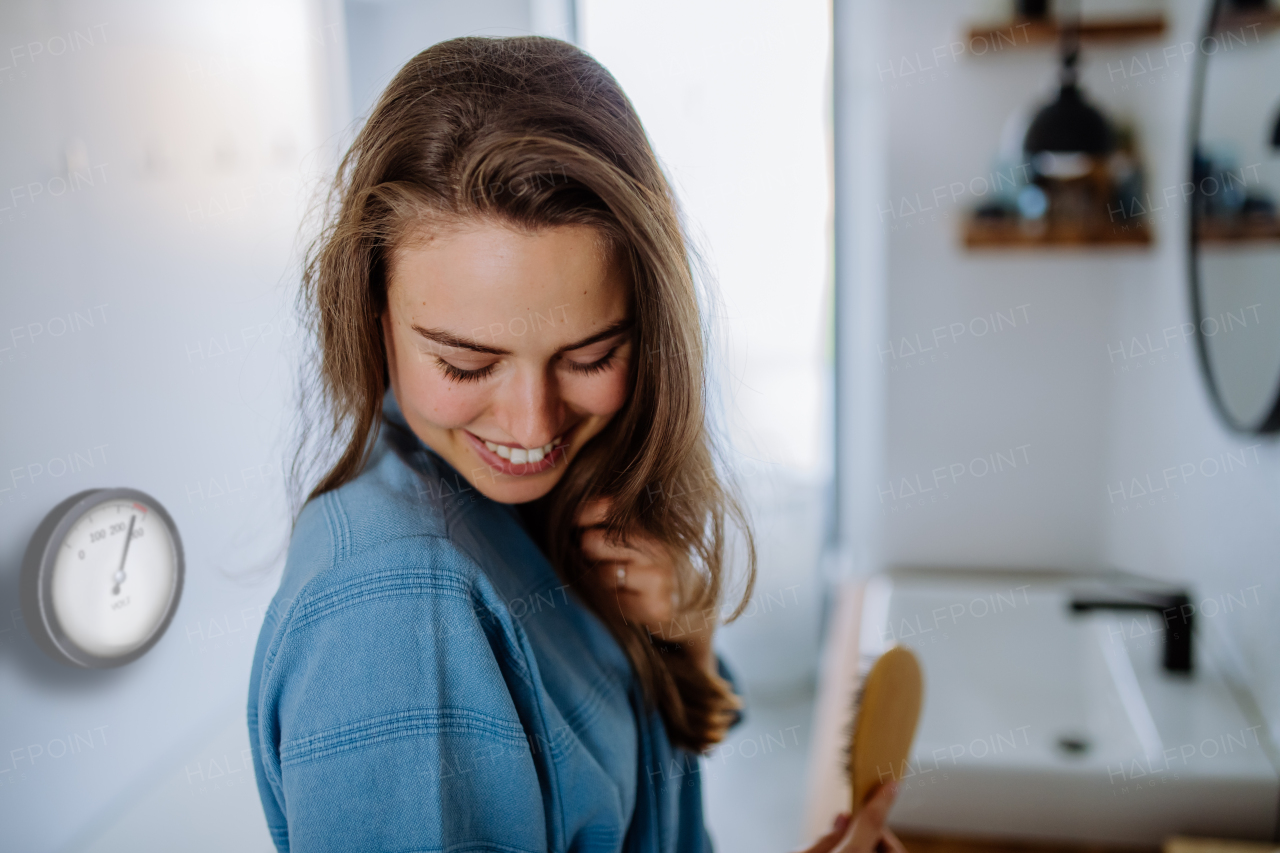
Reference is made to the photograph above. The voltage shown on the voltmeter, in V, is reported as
250 V
